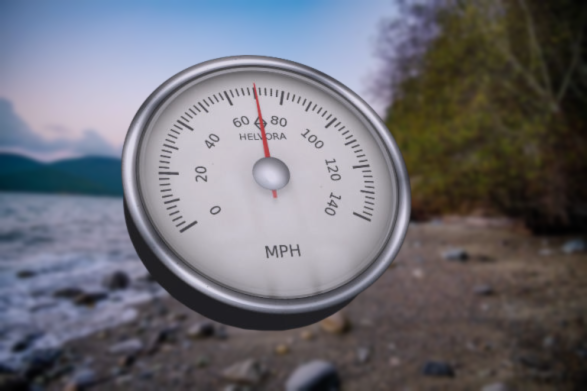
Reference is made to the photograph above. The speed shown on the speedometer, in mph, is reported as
70 mph
